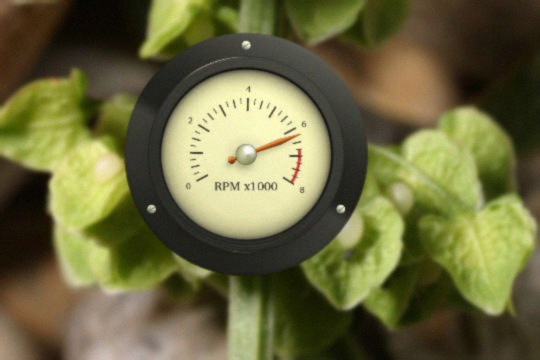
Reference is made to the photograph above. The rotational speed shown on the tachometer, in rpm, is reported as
6250 rpm
